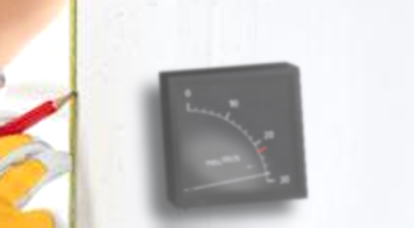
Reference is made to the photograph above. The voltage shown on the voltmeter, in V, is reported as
28 V
